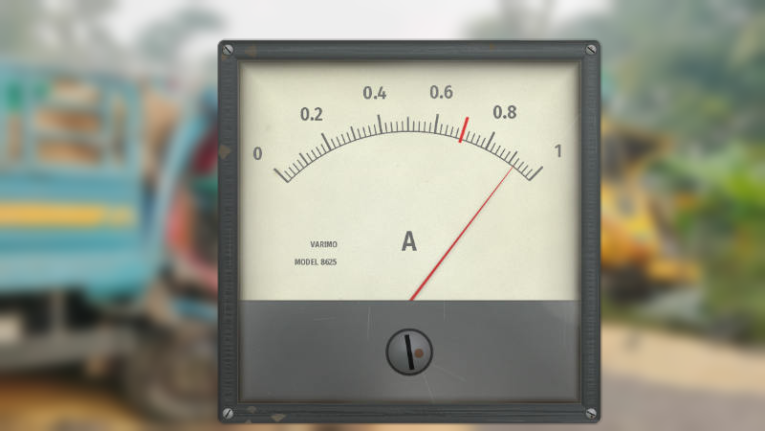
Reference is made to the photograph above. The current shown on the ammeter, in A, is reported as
0.92 A
